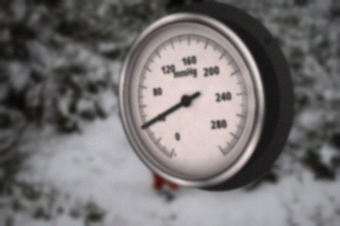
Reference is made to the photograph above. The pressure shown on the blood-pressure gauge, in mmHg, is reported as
40 mmHg
